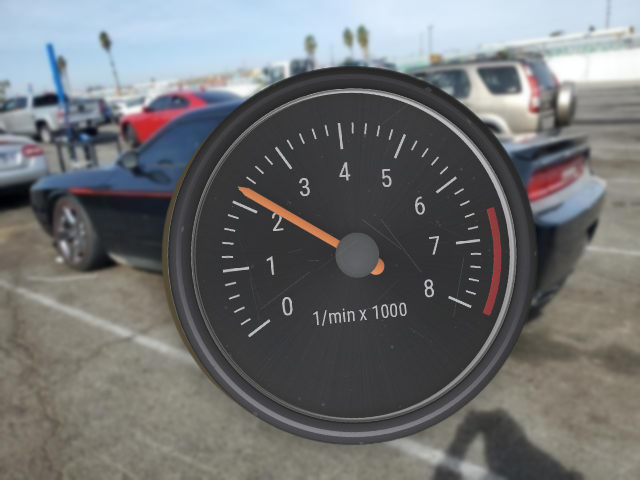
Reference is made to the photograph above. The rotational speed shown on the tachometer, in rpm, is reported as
2200 rpm
